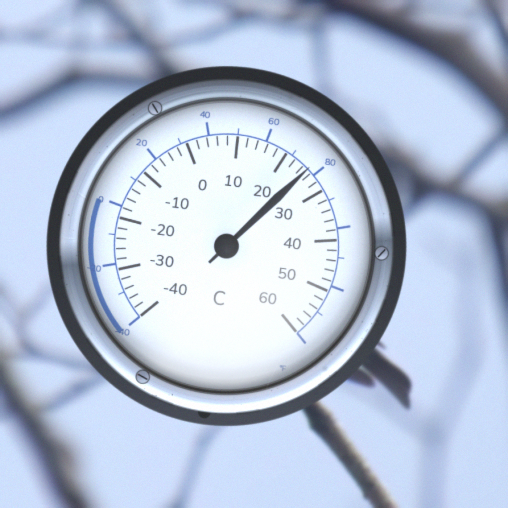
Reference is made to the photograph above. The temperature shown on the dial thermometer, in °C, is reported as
25 °C
